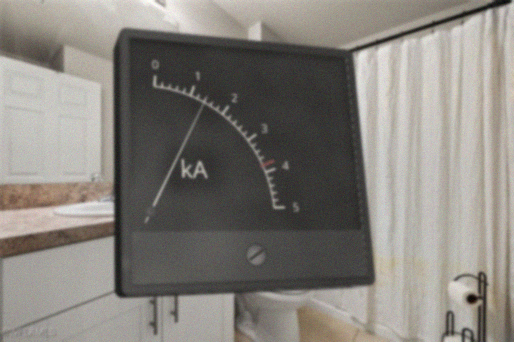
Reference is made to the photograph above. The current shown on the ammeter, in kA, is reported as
1.4 kA
